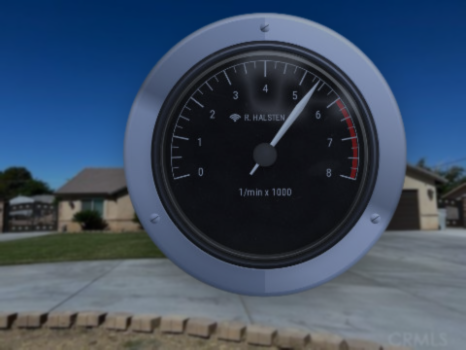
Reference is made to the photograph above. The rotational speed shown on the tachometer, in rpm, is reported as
5375 rpm
